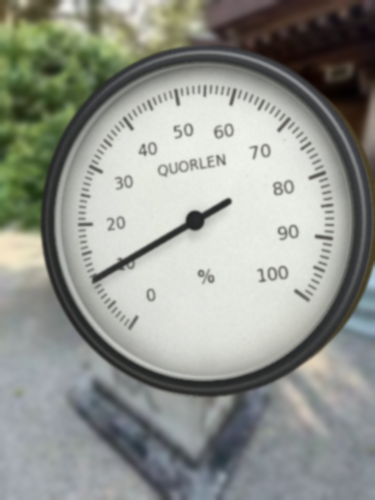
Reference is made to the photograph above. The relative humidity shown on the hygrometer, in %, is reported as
10 %
